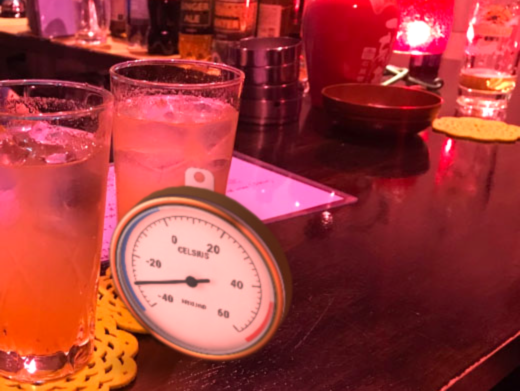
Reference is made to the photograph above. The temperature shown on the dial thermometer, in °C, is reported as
-30 °C
